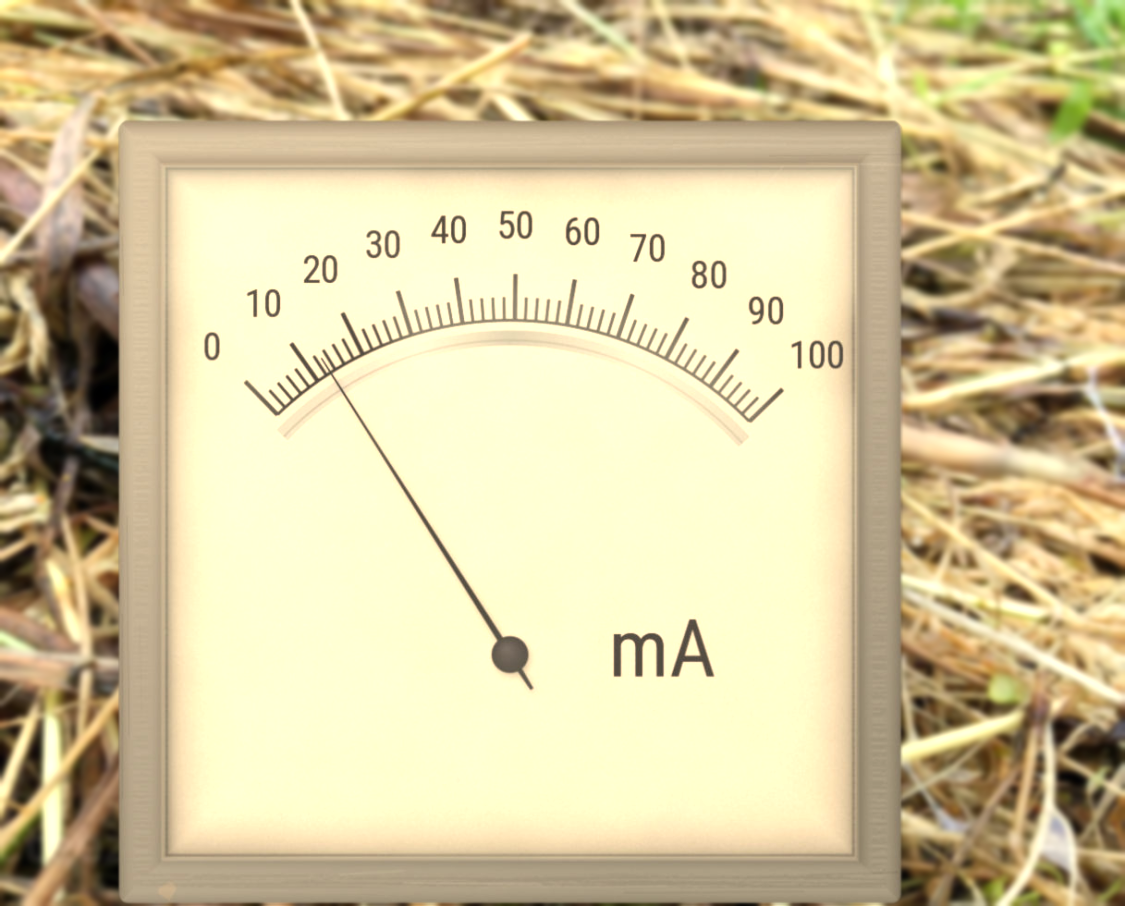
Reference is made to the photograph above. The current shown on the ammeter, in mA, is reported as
13 mA
